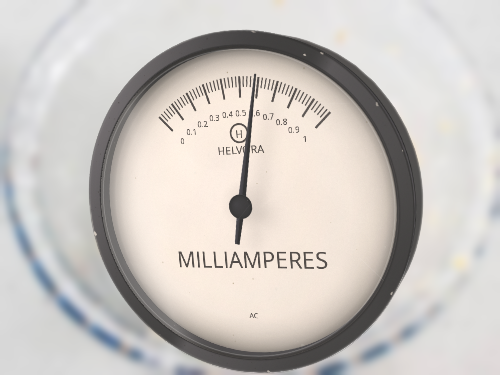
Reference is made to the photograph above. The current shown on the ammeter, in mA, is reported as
0.6 mA
